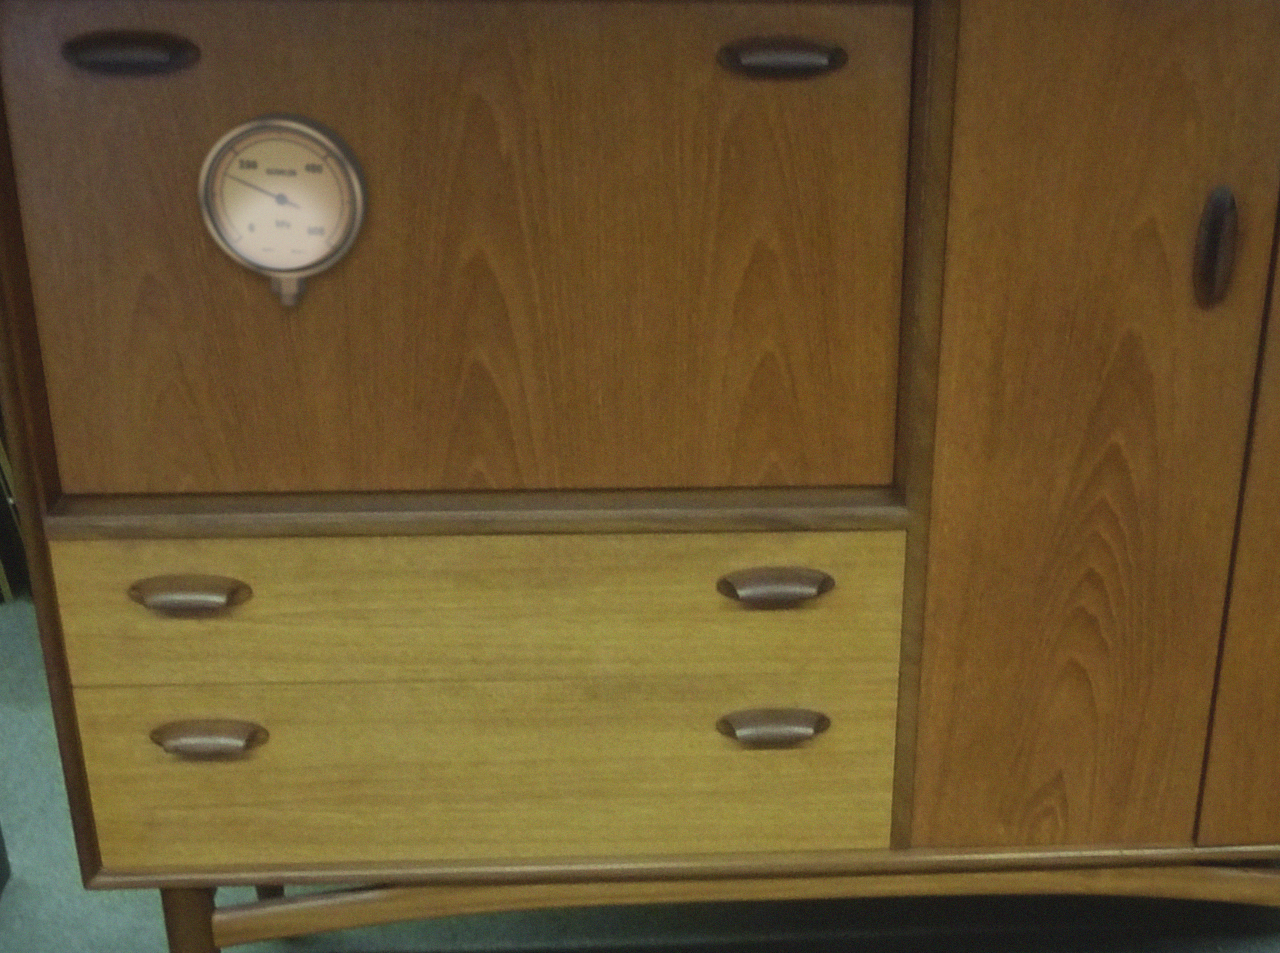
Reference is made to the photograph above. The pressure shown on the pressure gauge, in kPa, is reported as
150 kPa
